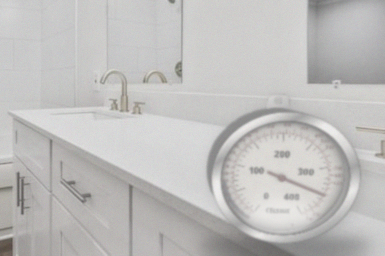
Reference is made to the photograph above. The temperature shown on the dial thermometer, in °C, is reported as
350 °C
